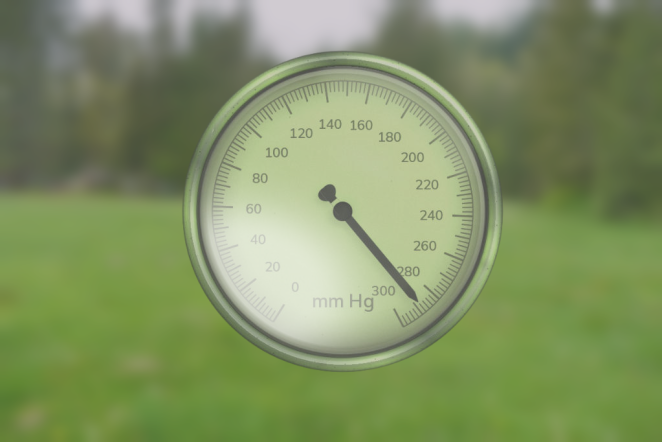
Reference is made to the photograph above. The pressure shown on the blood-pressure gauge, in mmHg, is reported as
288 mmHg
